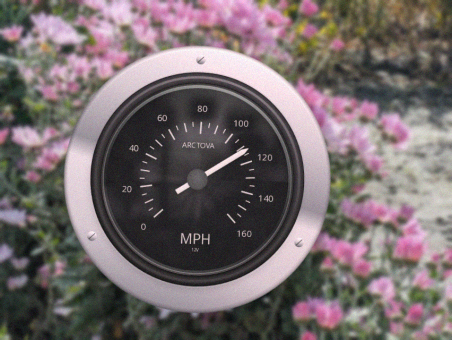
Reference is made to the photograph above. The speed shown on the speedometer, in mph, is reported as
112.5 mph
